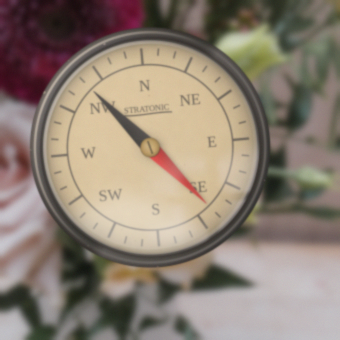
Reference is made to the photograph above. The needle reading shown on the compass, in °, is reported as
140 °
